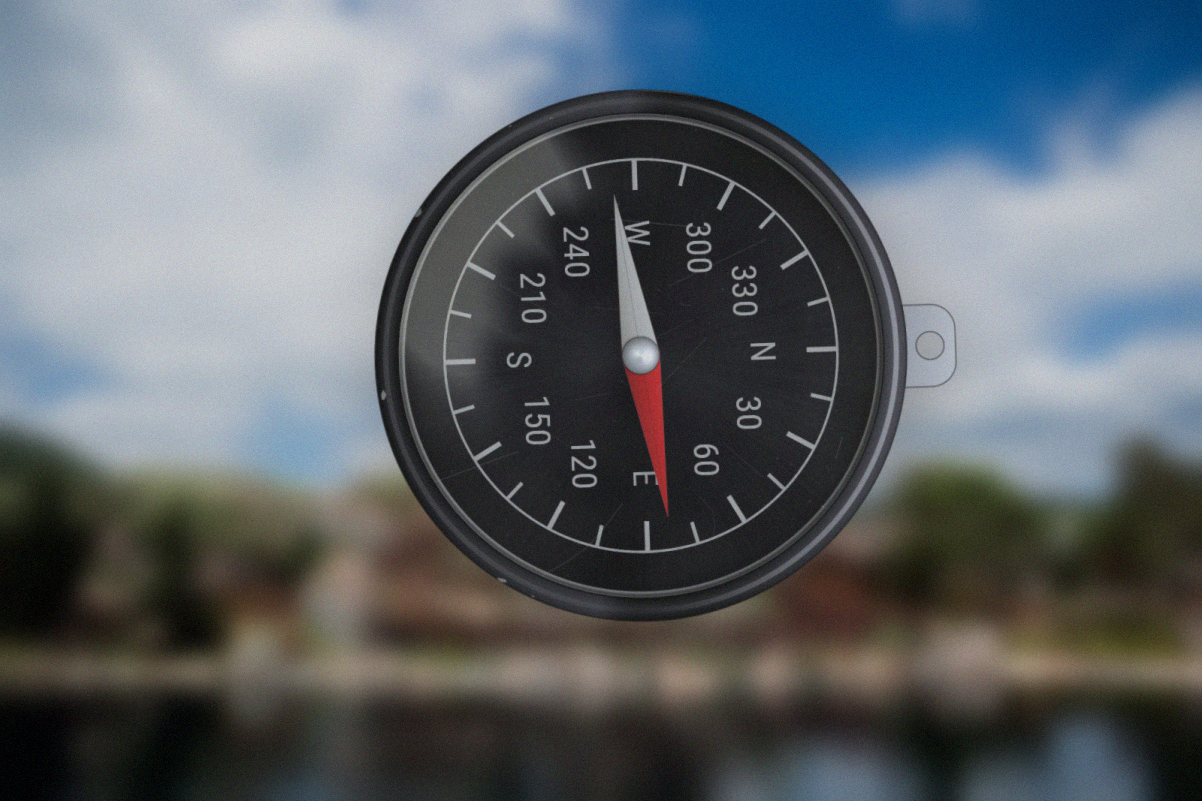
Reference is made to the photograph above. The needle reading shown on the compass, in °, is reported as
82.5 °
